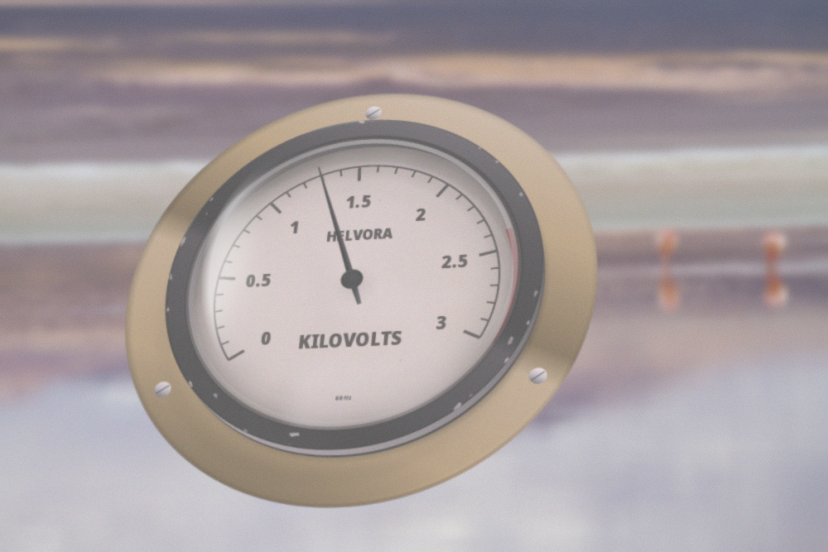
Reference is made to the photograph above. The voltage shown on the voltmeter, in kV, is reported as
1.3 kV
